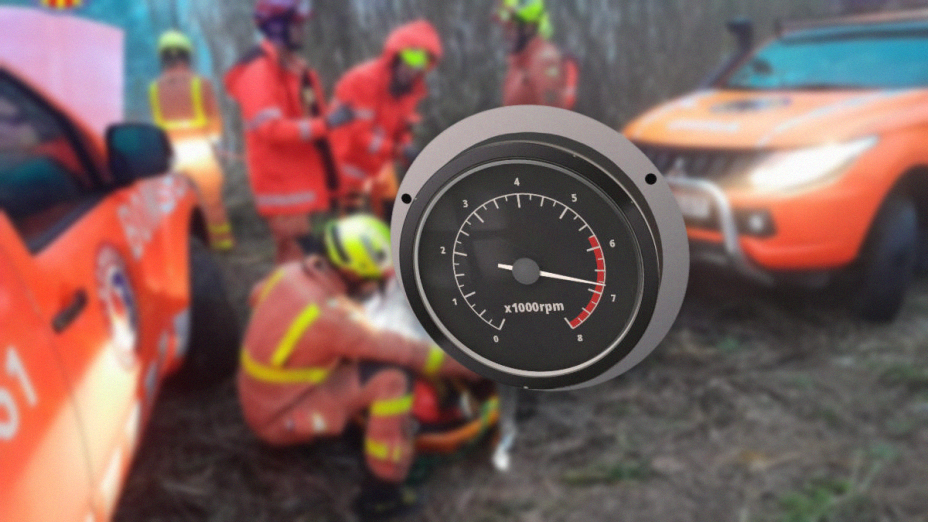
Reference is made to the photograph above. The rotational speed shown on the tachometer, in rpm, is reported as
6750 rpm
